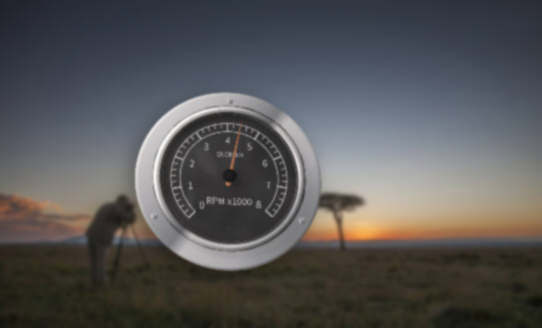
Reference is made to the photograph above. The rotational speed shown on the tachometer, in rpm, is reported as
4400 rpm
